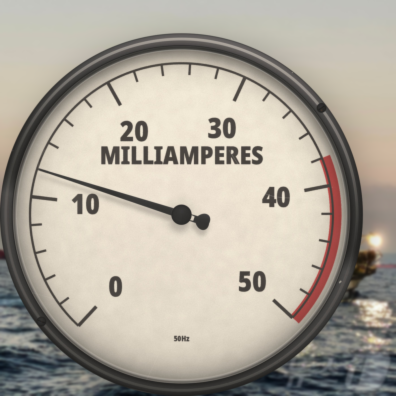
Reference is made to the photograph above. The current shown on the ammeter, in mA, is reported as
12 mA
